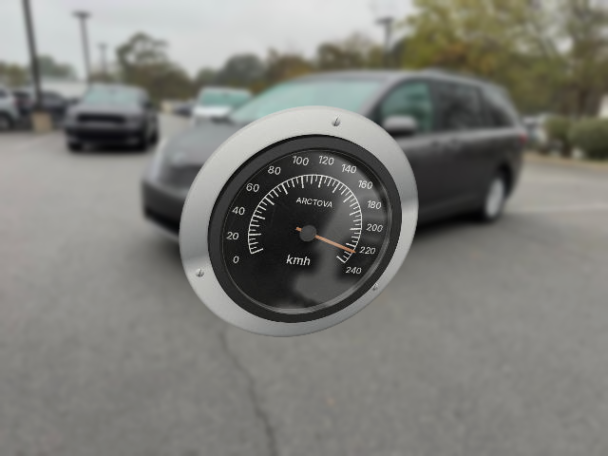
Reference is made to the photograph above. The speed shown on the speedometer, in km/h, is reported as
225 km/h
